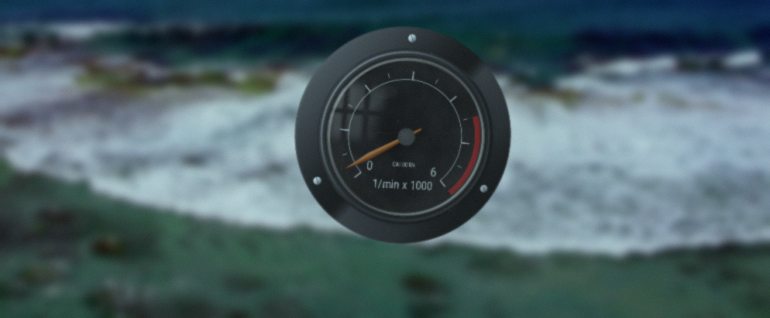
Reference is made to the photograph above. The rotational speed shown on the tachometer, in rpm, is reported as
250 rpm
